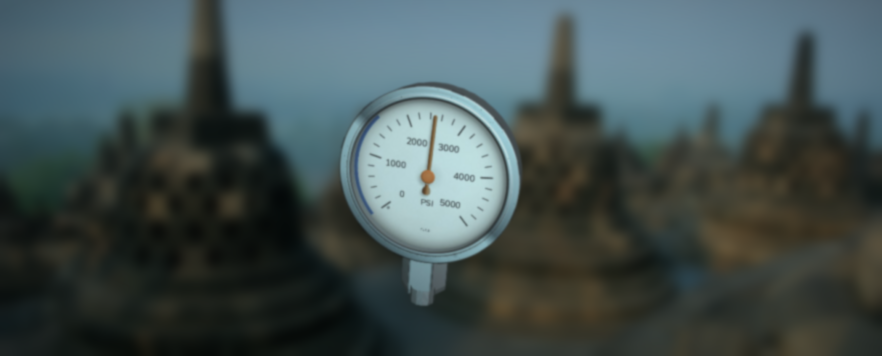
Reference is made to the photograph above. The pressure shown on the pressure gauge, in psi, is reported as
2500 psi
